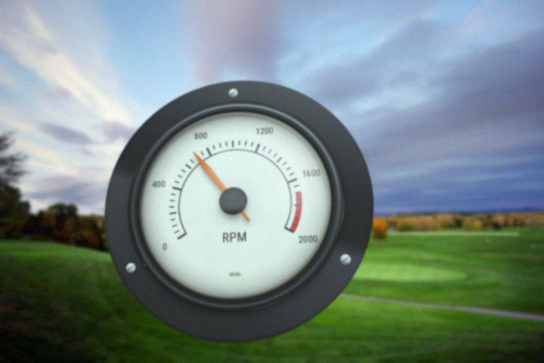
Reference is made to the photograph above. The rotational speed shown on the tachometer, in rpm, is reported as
700 rpm
